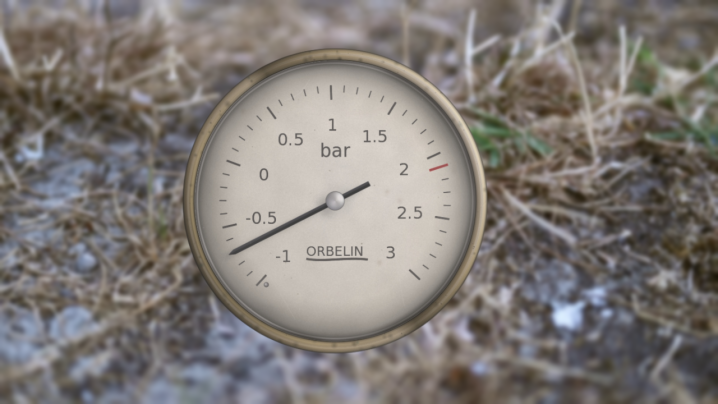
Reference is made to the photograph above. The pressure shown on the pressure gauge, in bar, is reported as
-0.7 bar
